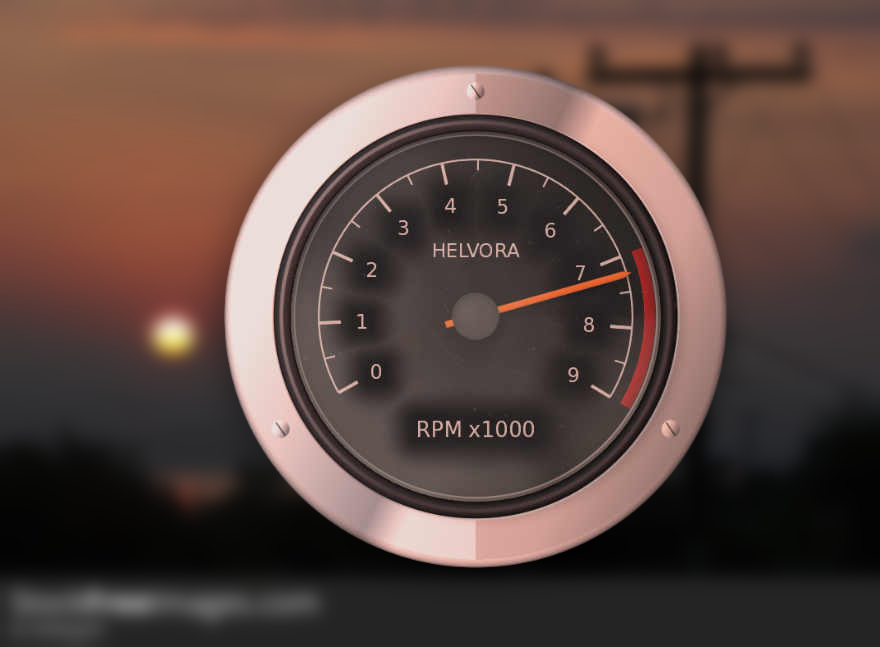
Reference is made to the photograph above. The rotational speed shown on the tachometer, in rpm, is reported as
7250 rpm
